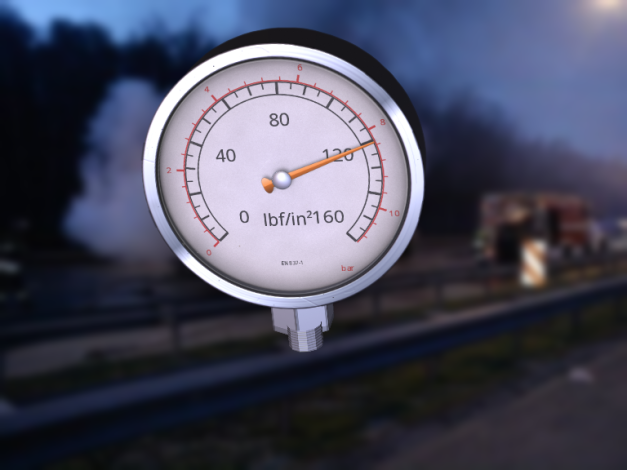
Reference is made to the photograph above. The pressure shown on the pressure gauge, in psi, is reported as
120 psi
